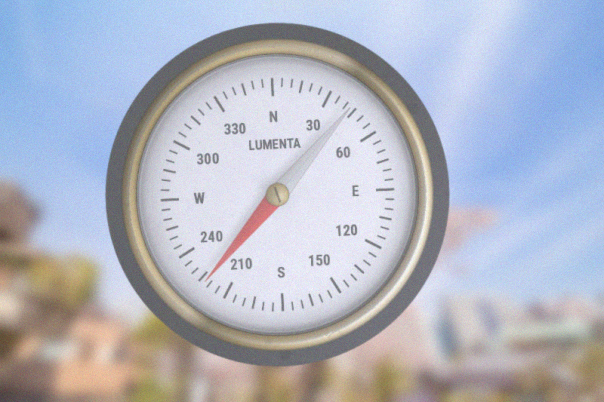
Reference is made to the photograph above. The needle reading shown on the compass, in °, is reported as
222.5 °
